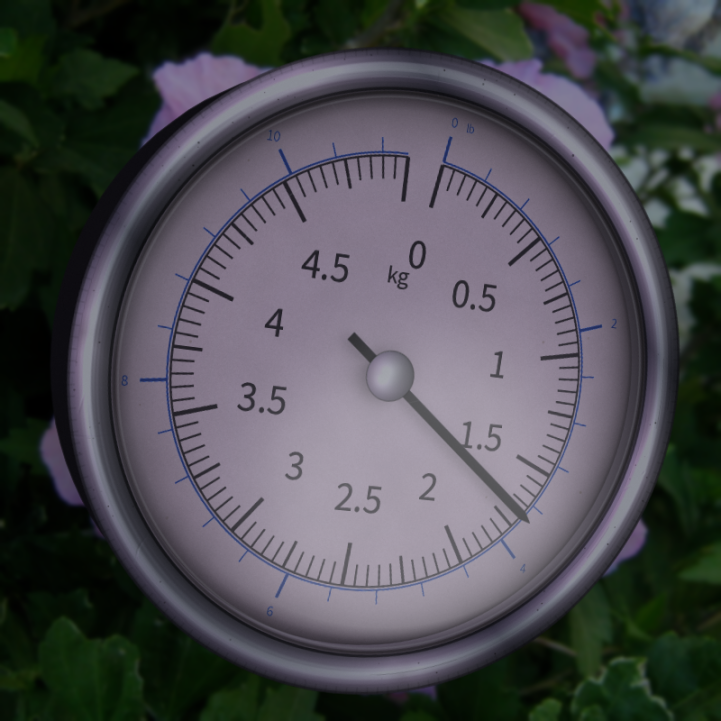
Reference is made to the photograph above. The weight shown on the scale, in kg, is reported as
1.7 kg
